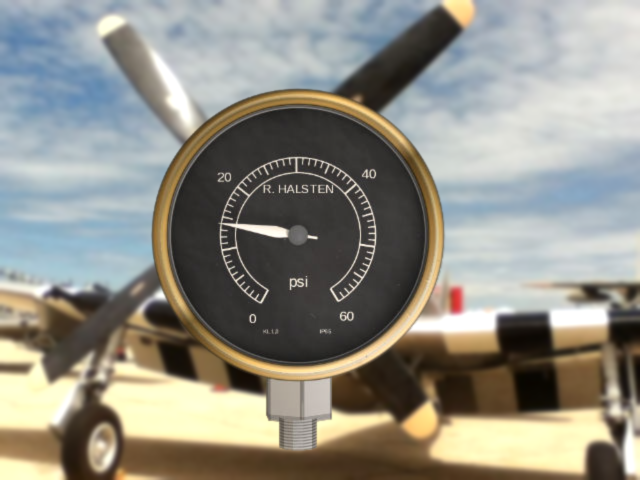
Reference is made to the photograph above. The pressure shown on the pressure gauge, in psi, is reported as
14 psi
